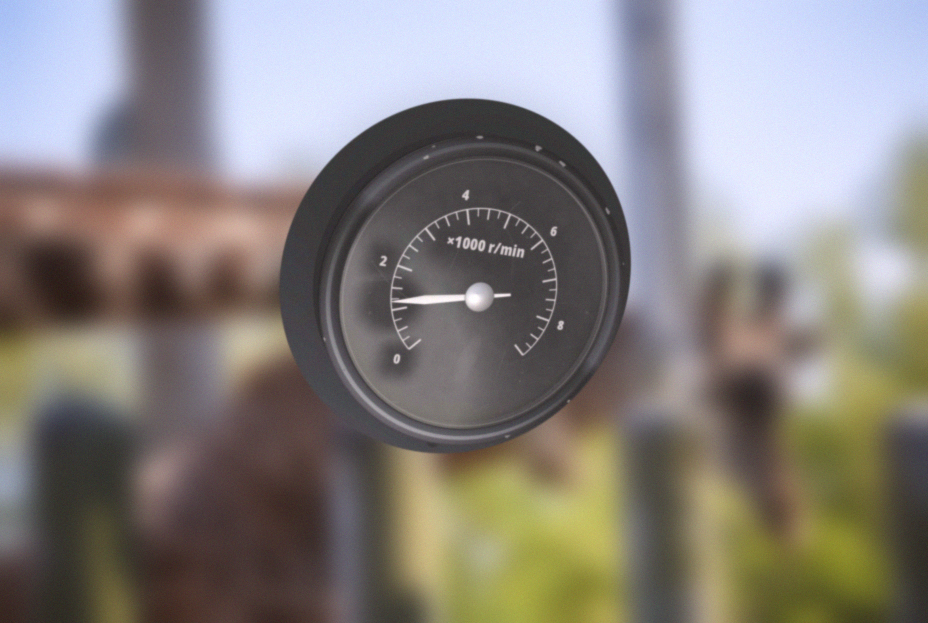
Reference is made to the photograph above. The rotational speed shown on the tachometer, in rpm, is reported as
1250 rpm
